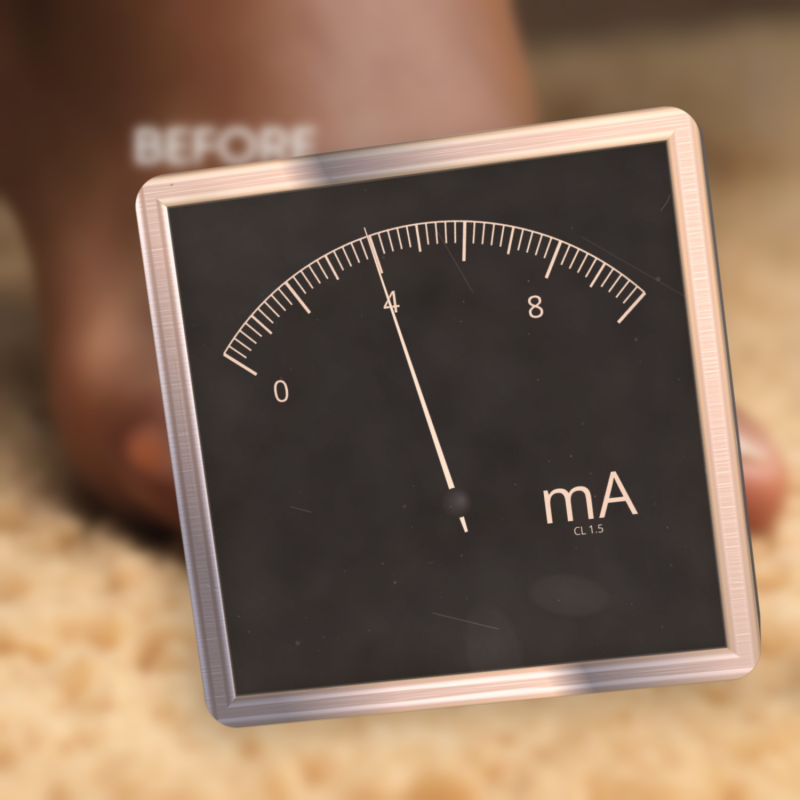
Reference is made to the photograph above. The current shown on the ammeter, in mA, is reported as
4 mA
